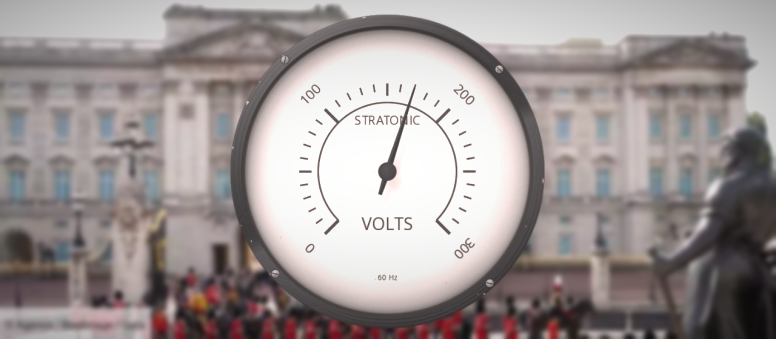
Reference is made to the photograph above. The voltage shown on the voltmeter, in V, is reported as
170 V
